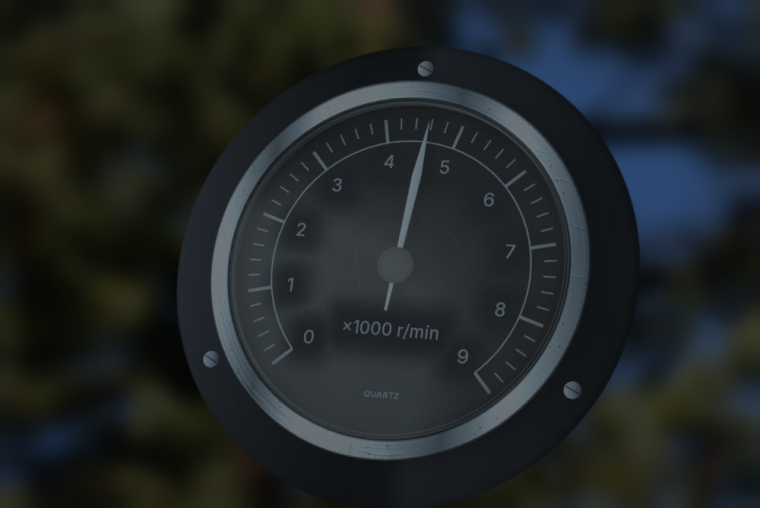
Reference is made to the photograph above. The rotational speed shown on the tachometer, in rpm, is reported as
4600 rpm
